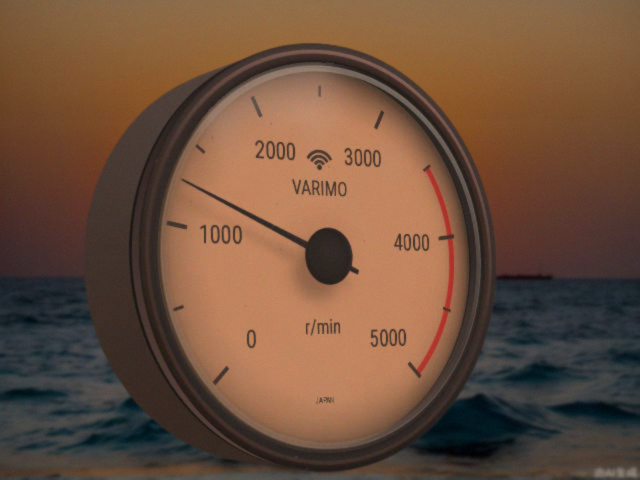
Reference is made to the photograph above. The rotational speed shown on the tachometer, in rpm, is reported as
1250 rpm
